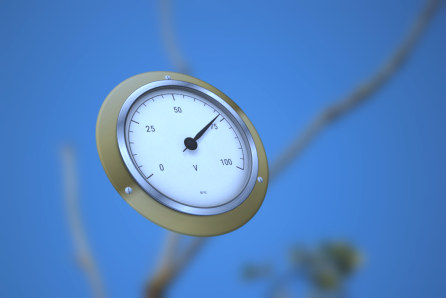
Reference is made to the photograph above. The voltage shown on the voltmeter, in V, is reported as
72.5 V
